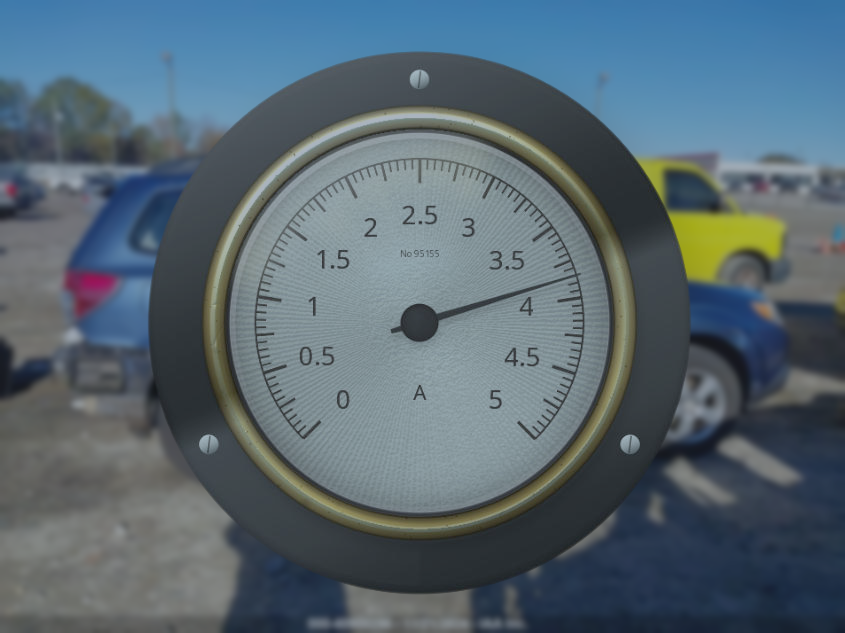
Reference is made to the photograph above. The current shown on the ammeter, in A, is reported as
3.85 A
